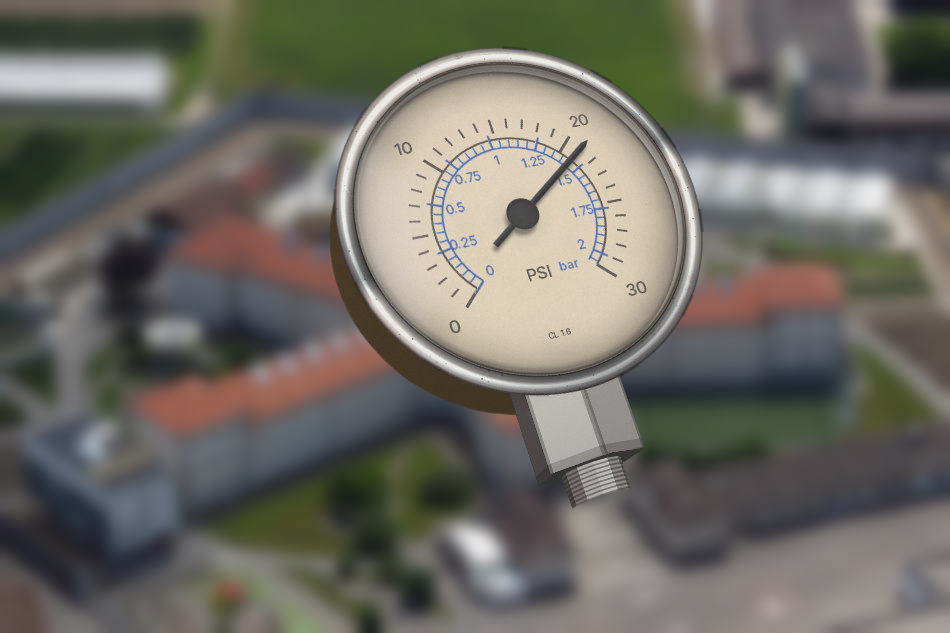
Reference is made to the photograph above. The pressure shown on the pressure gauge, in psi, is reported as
21 psi
